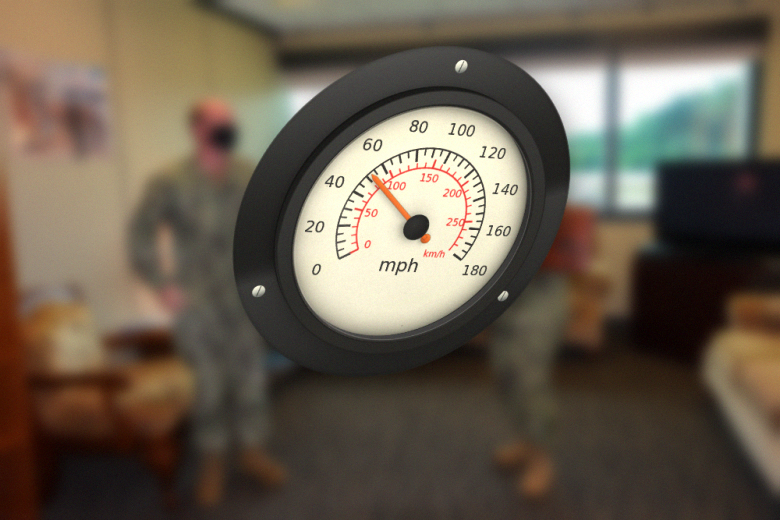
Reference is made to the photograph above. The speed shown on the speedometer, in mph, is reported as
52.5 mph
